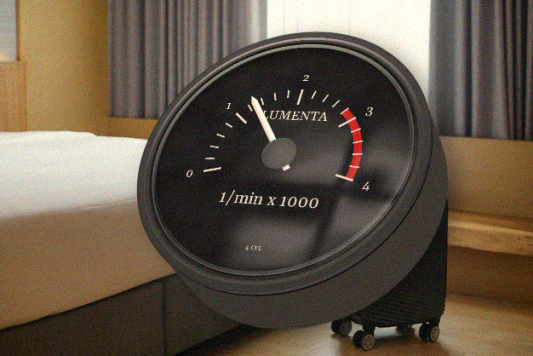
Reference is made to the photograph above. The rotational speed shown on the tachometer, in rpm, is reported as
1300 rpm
